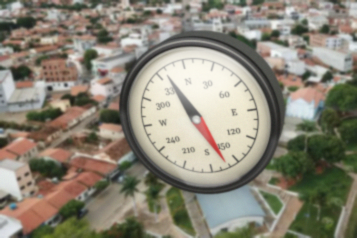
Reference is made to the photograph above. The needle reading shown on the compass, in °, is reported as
160 °
